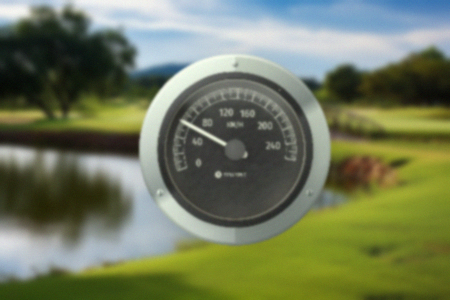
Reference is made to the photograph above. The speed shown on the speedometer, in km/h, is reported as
60 km/h
